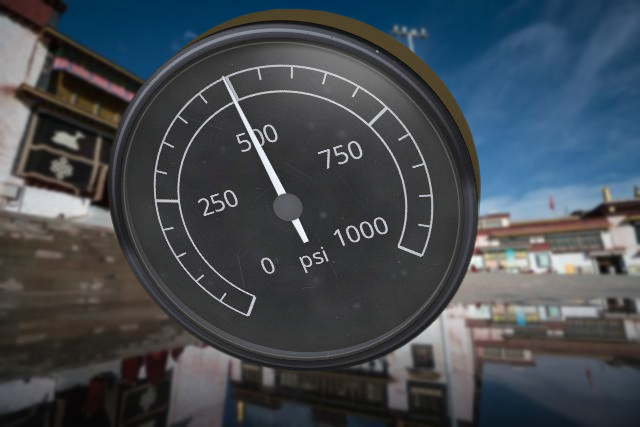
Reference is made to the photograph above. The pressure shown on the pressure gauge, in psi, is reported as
500 psi
